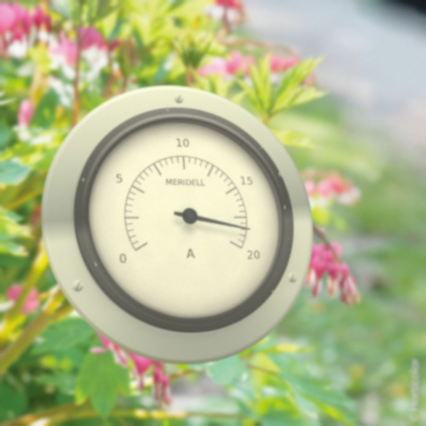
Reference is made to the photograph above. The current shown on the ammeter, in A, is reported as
18.5 A
